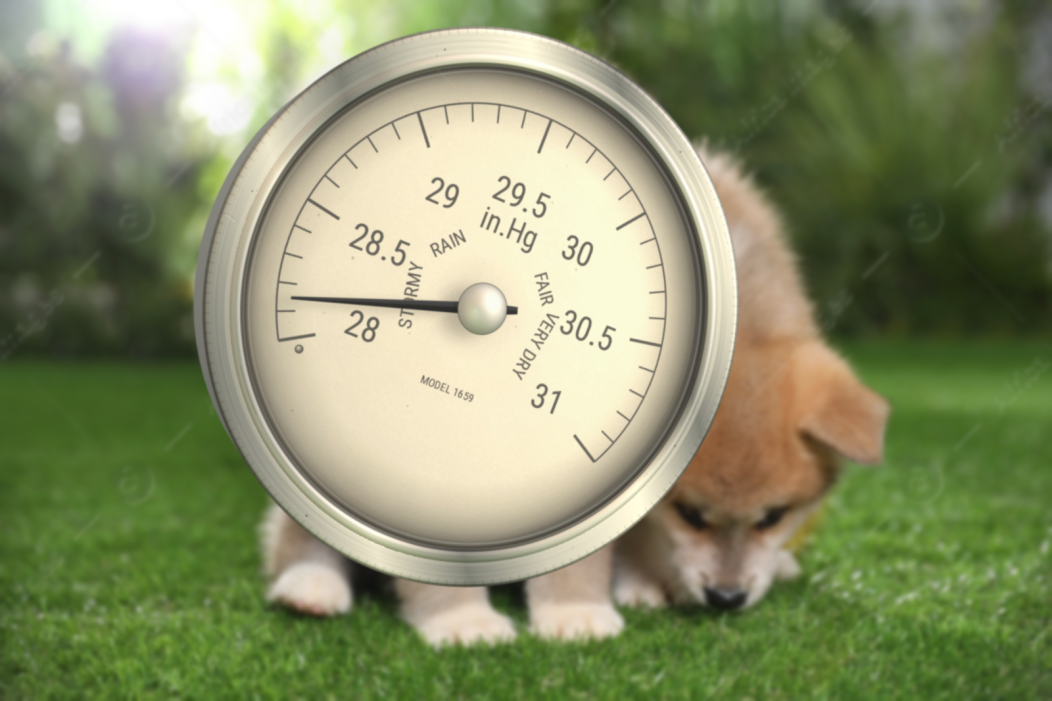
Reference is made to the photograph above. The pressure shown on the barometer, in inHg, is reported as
28.15 inHg
